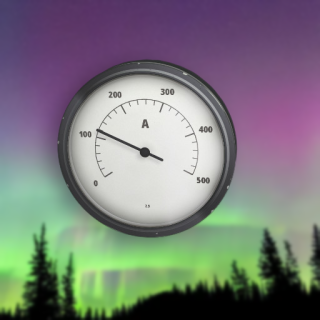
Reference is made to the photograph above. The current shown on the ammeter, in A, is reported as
120 A
